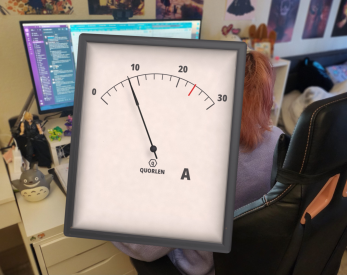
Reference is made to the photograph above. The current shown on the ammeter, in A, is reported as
8 A
